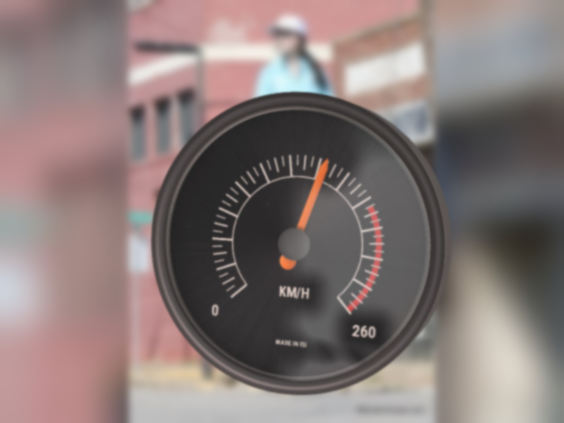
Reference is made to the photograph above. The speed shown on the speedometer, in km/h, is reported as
145 km/h
